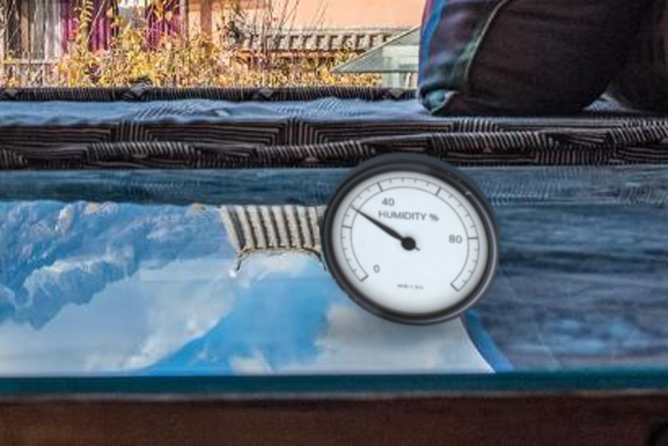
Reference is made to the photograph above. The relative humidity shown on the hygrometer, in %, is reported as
28 %
